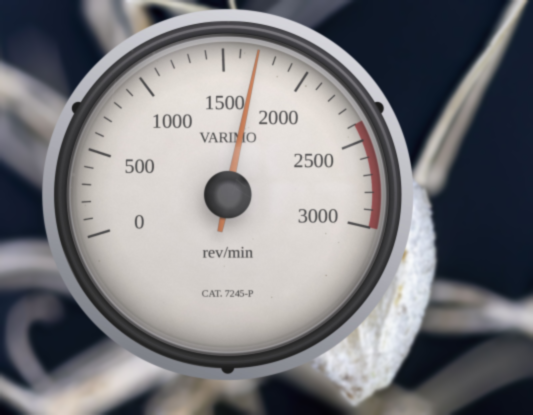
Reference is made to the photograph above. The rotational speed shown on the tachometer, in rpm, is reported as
1700 rpm
